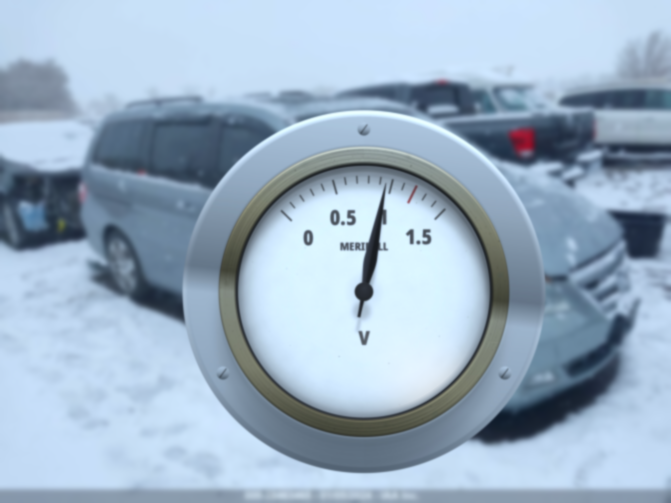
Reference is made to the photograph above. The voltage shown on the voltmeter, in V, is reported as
0.95 V
